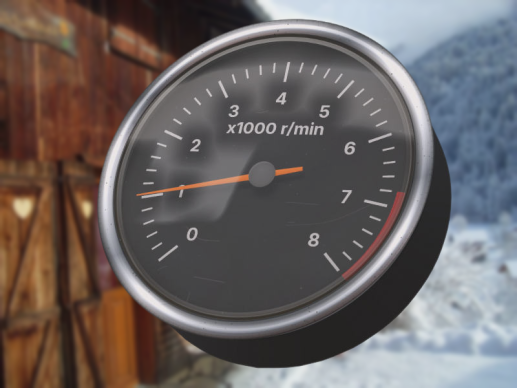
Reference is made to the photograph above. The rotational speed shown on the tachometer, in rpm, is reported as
1000 rpm
